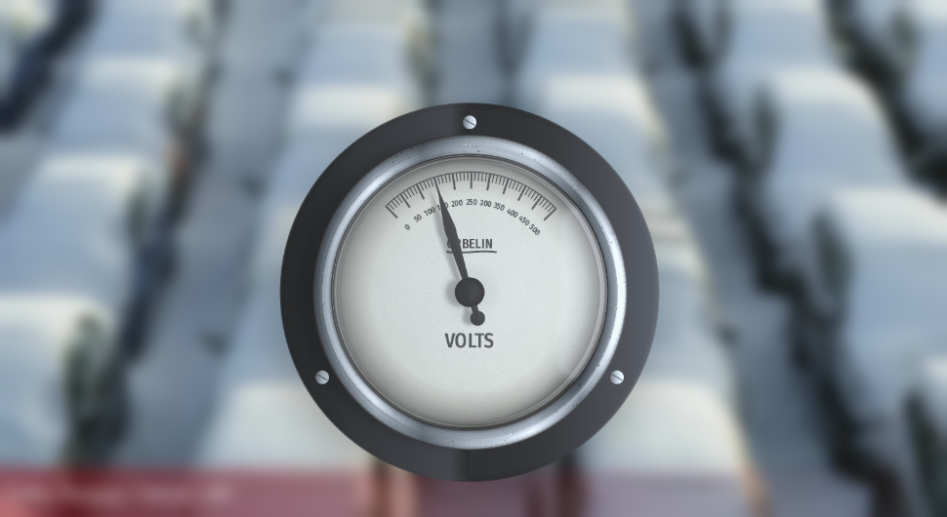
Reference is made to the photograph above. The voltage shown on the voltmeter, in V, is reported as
150 V
